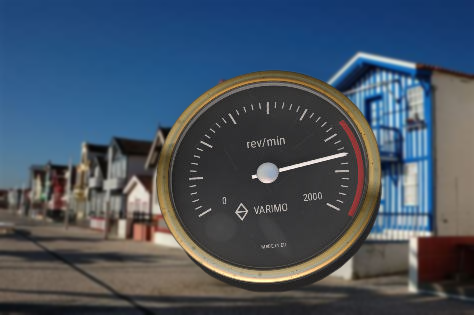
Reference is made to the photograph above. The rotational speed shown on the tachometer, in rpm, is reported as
1650 rpm
